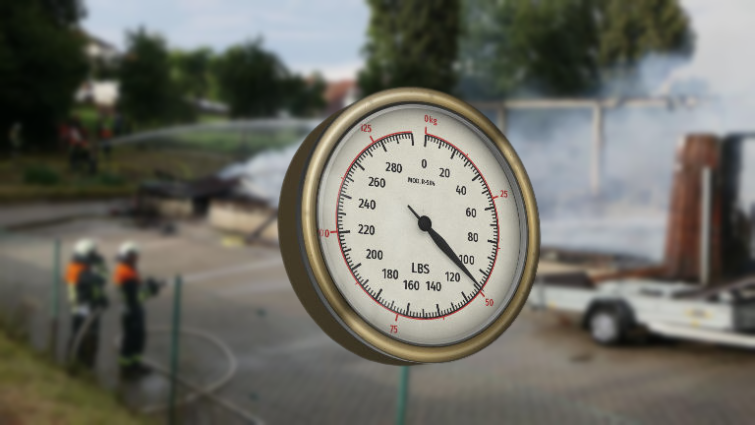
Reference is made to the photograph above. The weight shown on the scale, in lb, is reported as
110 lb
